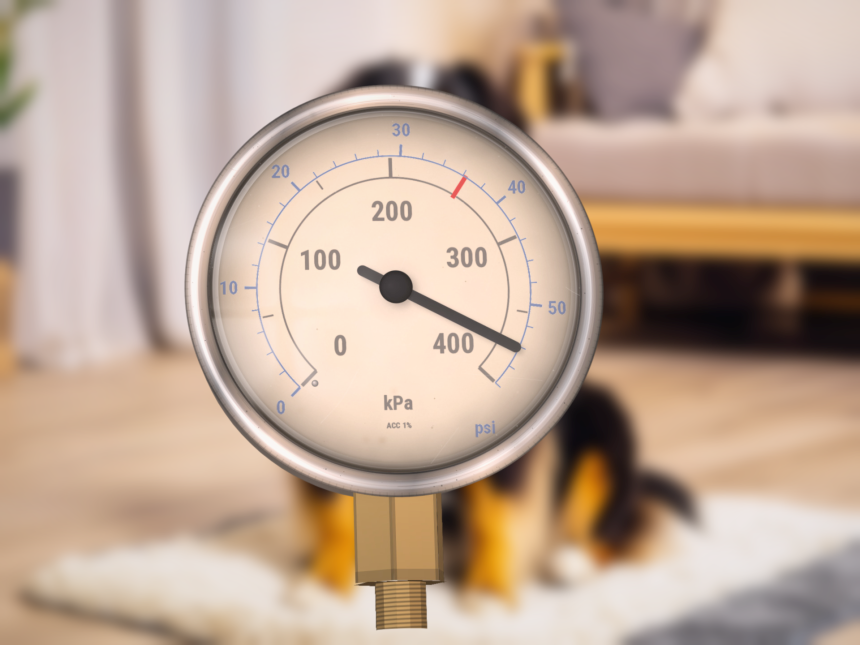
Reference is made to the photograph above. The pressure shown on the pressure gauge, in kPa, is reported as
375 kPa
